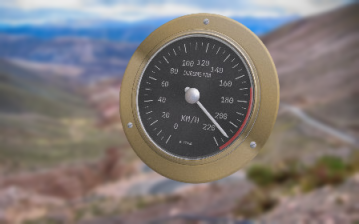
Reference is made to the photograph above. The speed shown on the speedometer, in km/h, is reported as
210 km/h
